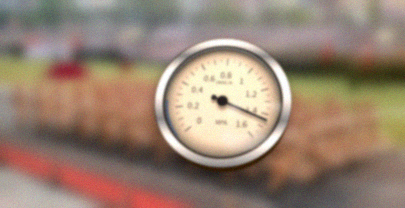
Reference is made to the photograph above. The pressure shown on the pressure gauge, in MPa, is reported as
1.45 MPa
